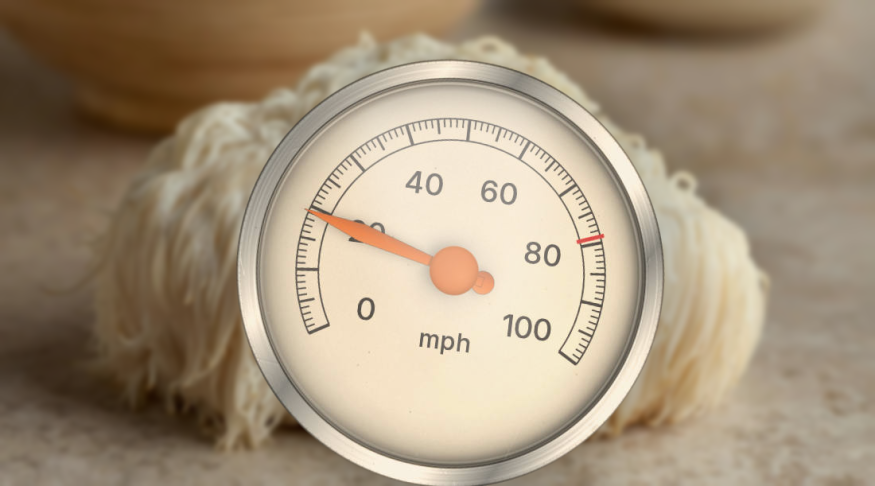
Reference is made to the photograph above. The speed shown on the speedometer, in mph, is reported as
19 mph
